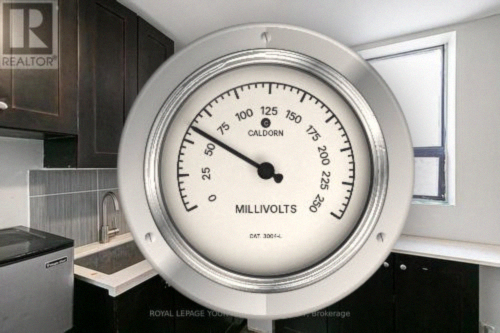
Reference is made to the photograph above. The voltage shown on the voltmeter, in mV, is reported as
60 mV
